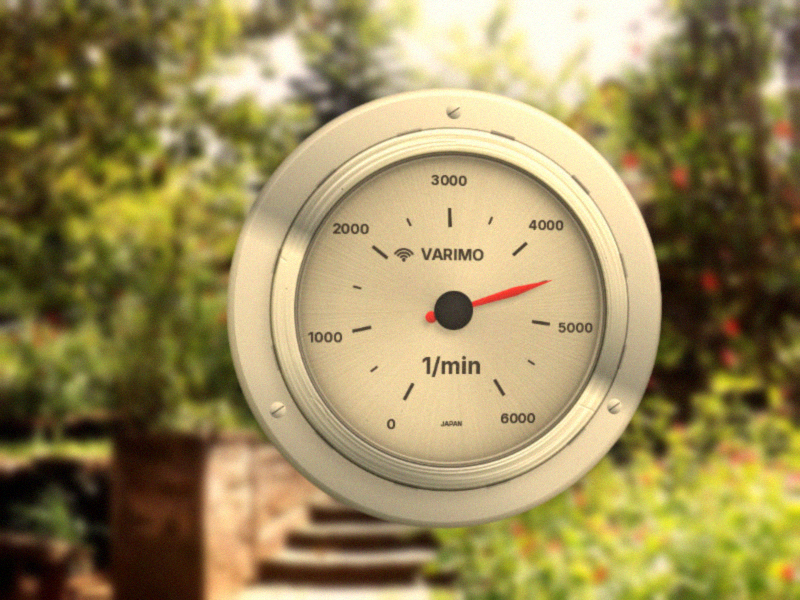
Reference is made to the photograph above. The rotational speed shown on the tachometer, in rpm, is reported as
4500 rpm
